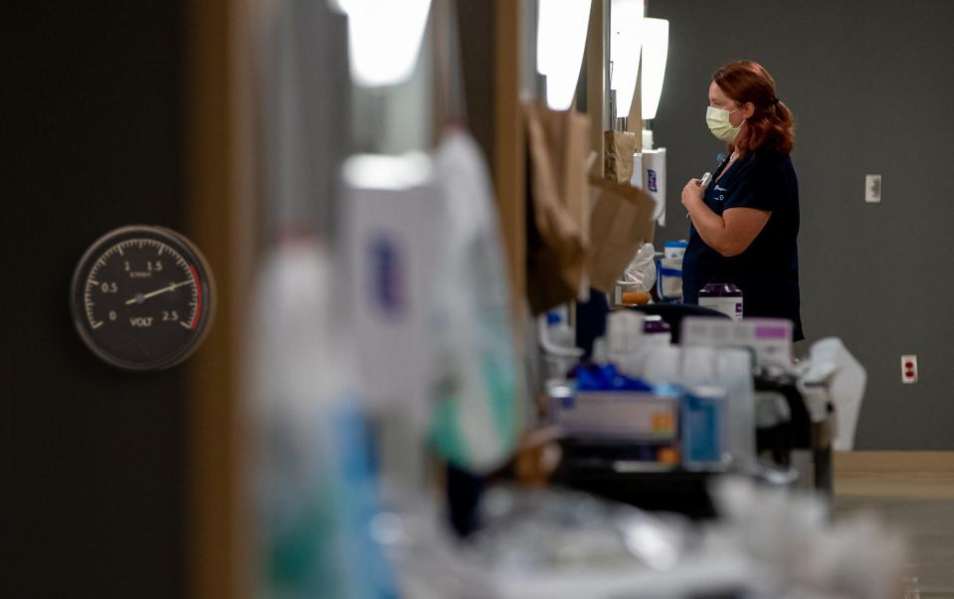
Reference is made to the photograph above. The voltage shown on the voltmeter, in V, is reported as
2 V
